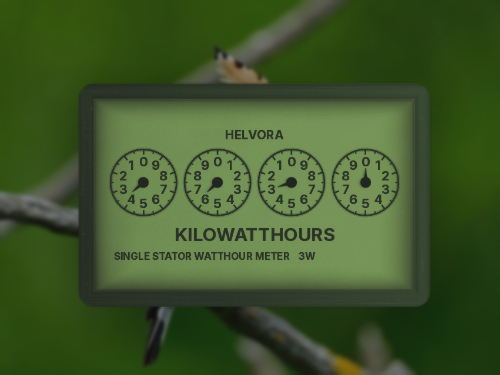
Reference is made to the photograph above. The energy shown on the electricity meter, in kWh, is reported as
3630 kWh
